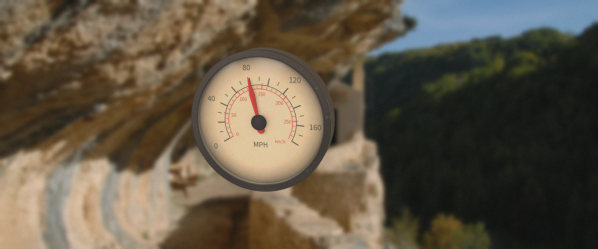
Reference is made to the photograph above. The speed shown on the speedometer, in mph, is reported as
80 mph
